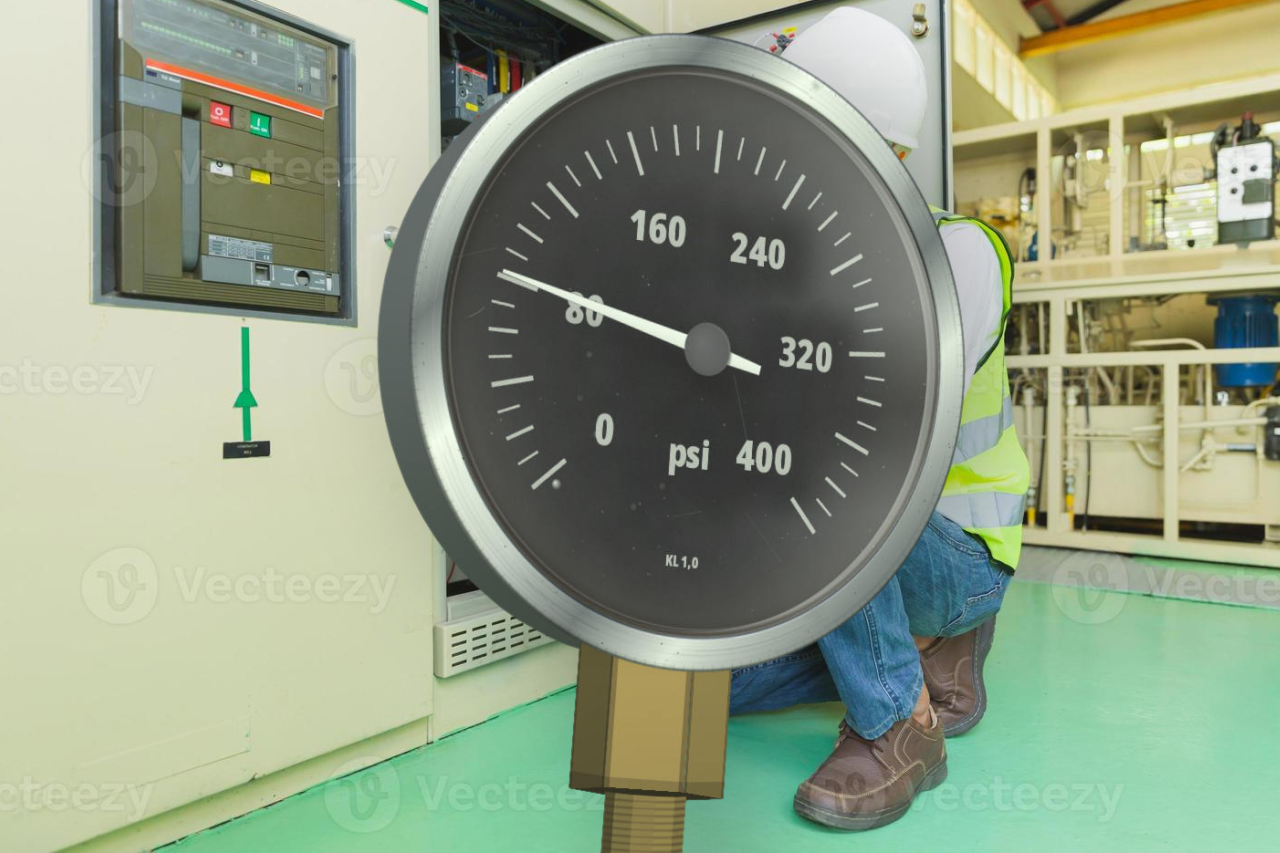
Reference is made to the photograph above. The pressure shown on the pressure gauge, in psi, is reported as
80 psi
